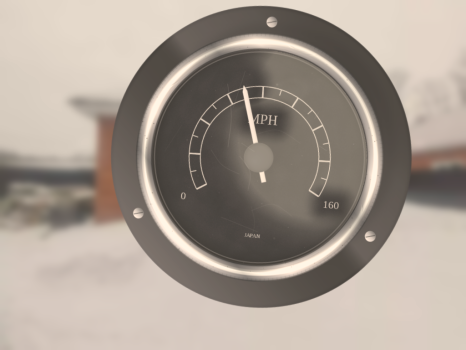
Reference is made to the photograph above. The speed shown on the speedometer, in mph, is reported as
70 mph
